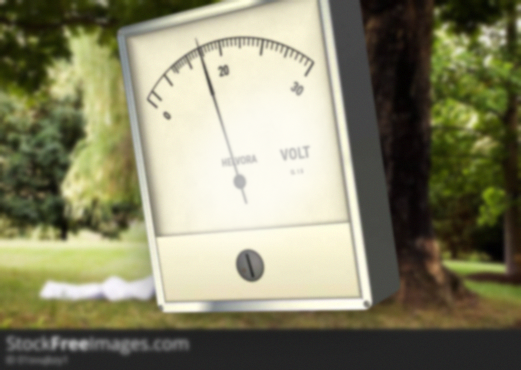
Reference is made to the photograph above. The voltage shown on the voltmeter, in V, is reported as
17.5 V
